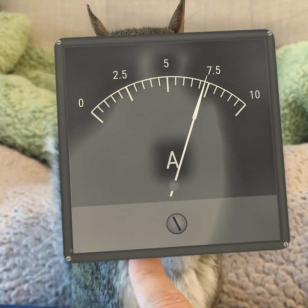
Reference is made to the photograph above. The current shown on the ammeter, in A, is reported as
7.25 A
